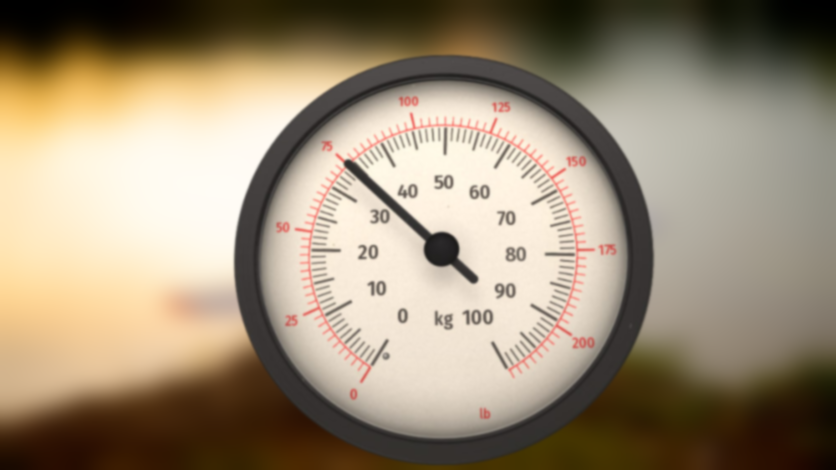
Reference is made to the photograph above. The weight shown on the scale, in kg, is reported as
34 kg
